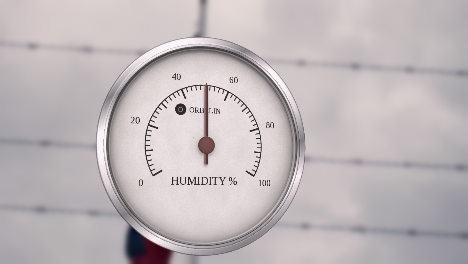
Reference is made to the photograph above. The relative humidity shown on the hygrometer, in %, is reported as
50 %
